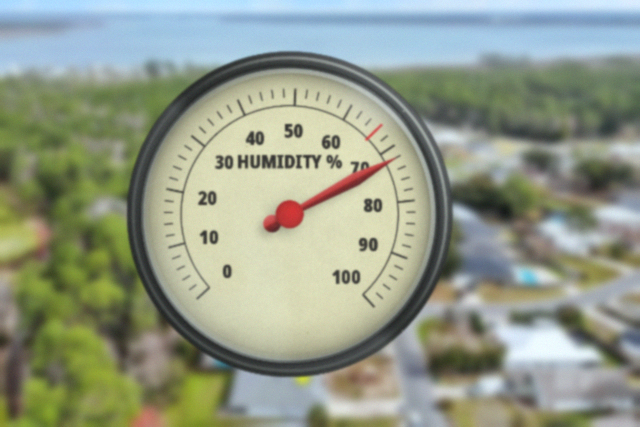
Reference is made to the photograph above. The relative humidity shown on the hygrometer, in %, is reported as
72 %
